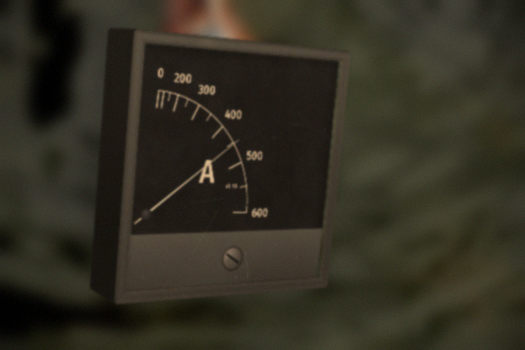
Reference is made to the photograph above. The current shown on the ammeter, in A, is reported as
450 A
